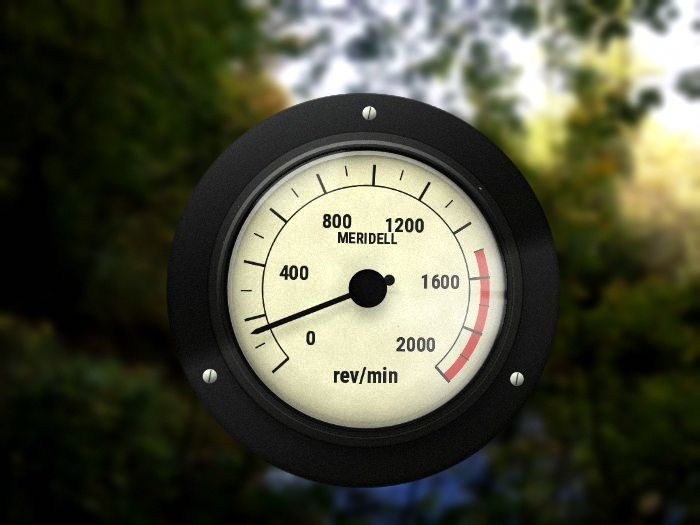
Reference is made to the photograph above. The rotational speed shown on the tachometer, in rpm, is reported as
150 rpm
